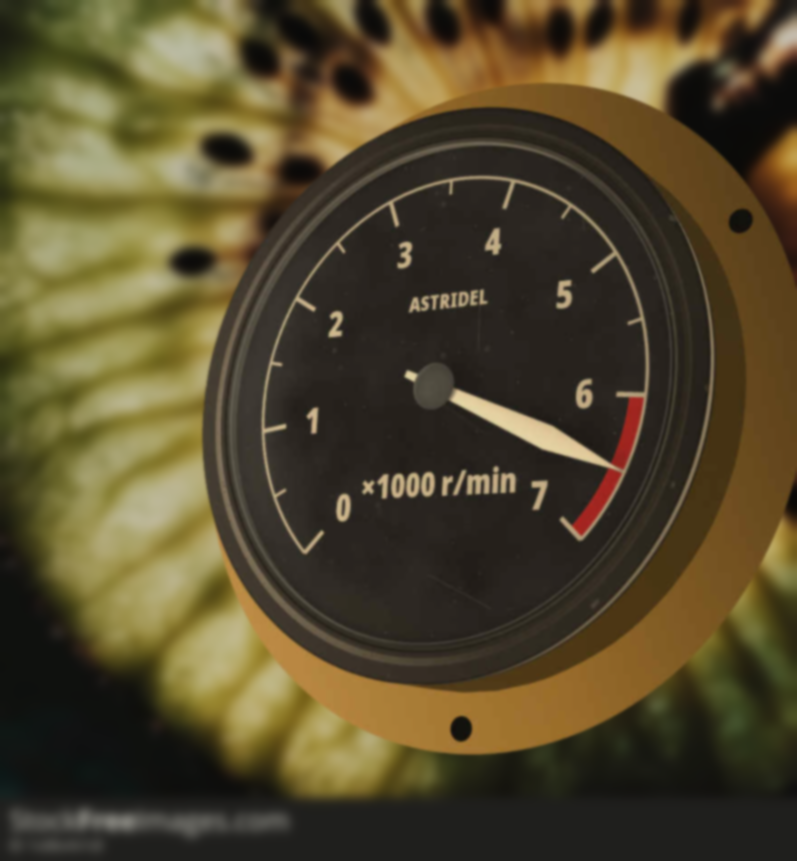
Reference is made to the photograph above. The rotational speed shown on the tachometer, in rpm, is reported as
6500 rpm
